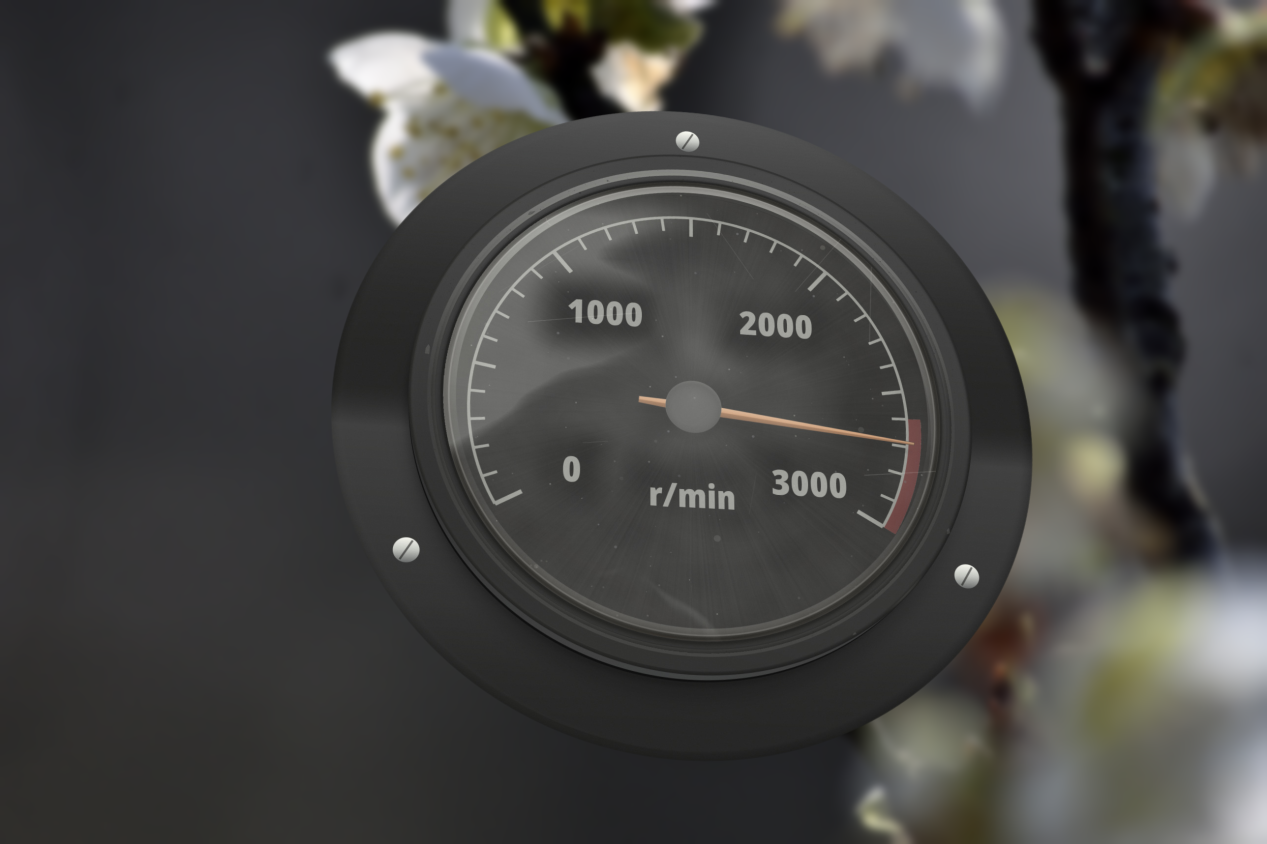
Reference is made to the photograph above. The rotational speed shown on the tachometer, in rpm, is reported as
2700 rpm
